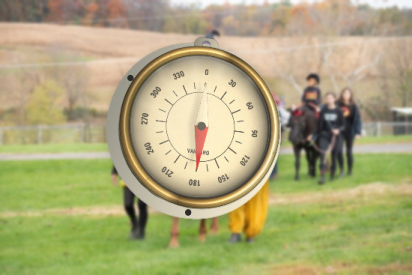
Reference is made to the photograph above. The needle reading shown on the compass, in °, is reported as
180 °
